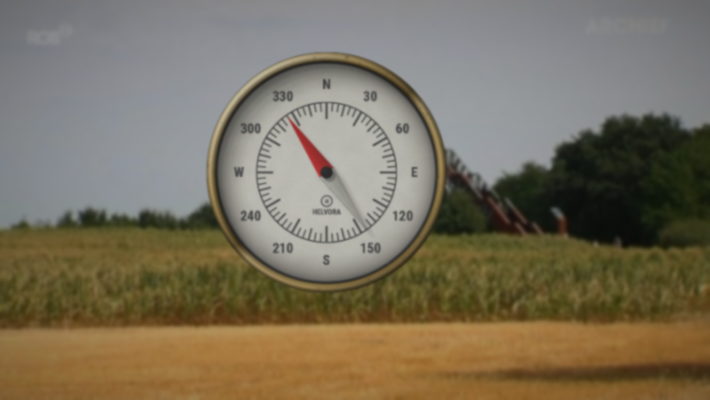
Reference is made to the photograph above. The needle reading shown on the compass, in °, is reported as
325 °
